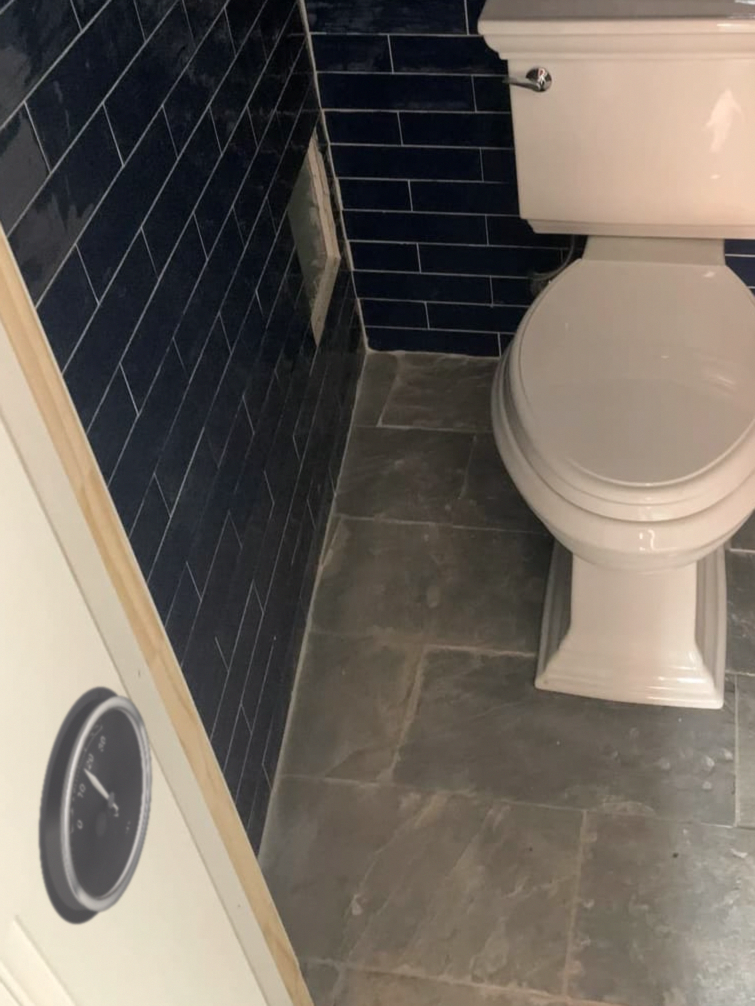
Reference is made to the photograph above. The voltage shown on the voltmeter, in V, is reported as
15 V
